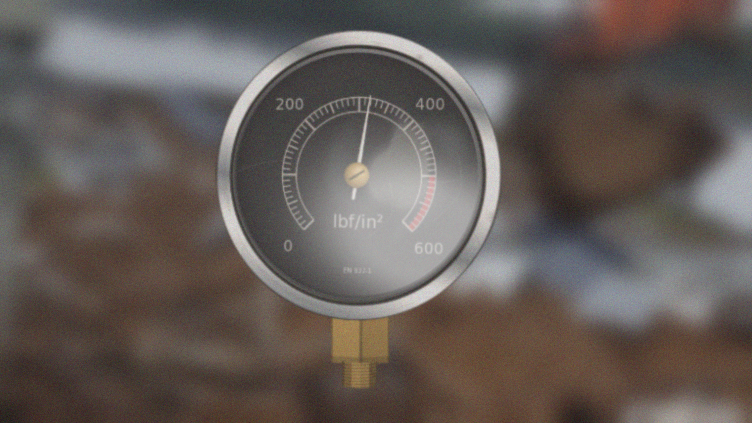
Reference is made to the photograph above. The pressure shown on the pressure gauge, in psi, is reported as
320 psi
